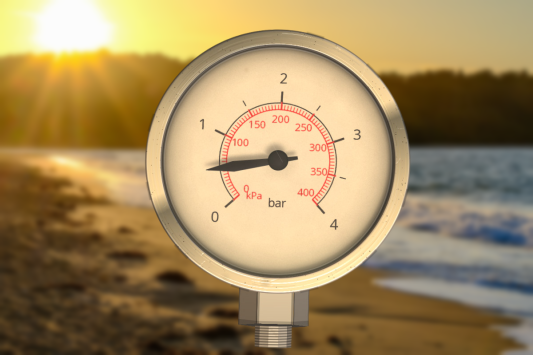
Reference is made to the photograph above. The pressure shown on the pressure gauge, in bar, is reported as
0.5 bar
